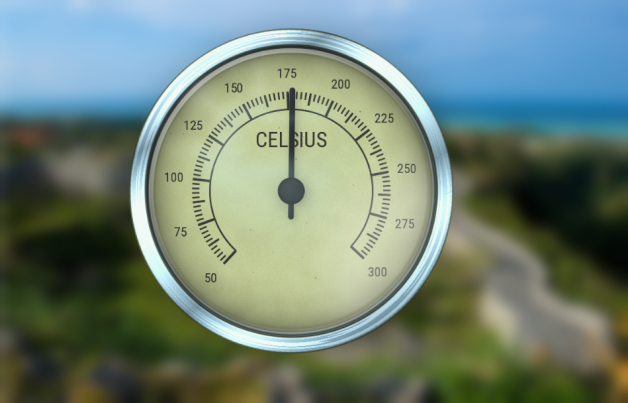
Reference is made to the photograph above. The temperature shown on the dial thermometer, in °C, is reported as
177.5 °C
